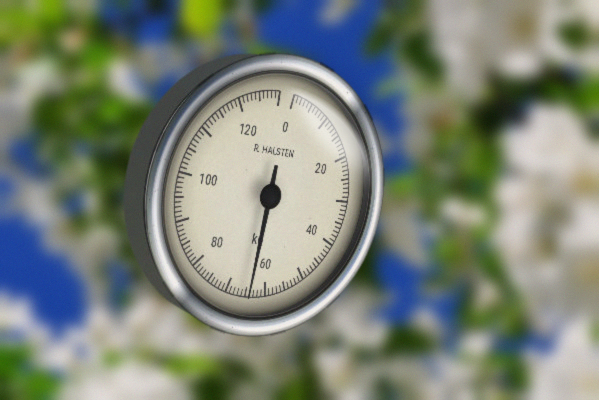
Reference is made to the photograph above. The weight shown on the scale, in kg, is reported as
65 kg
